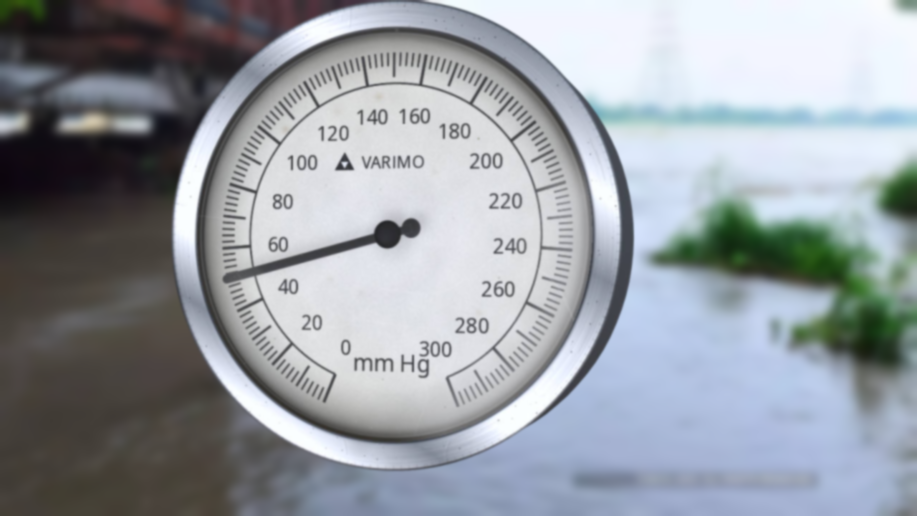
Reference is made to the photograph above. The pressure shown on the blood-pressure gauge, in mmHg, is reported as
50 mmHg
